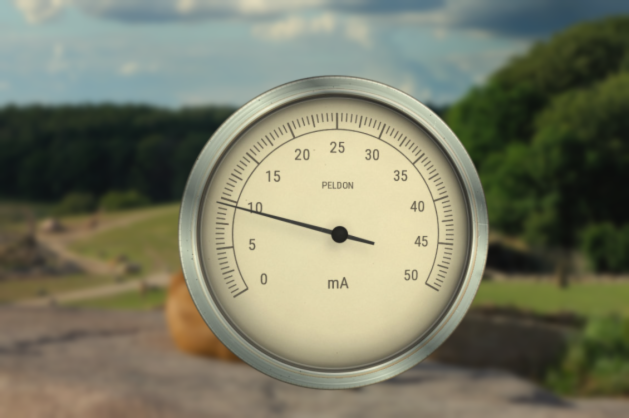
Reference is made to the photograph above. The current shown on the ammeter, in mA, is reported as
9.5 mA
